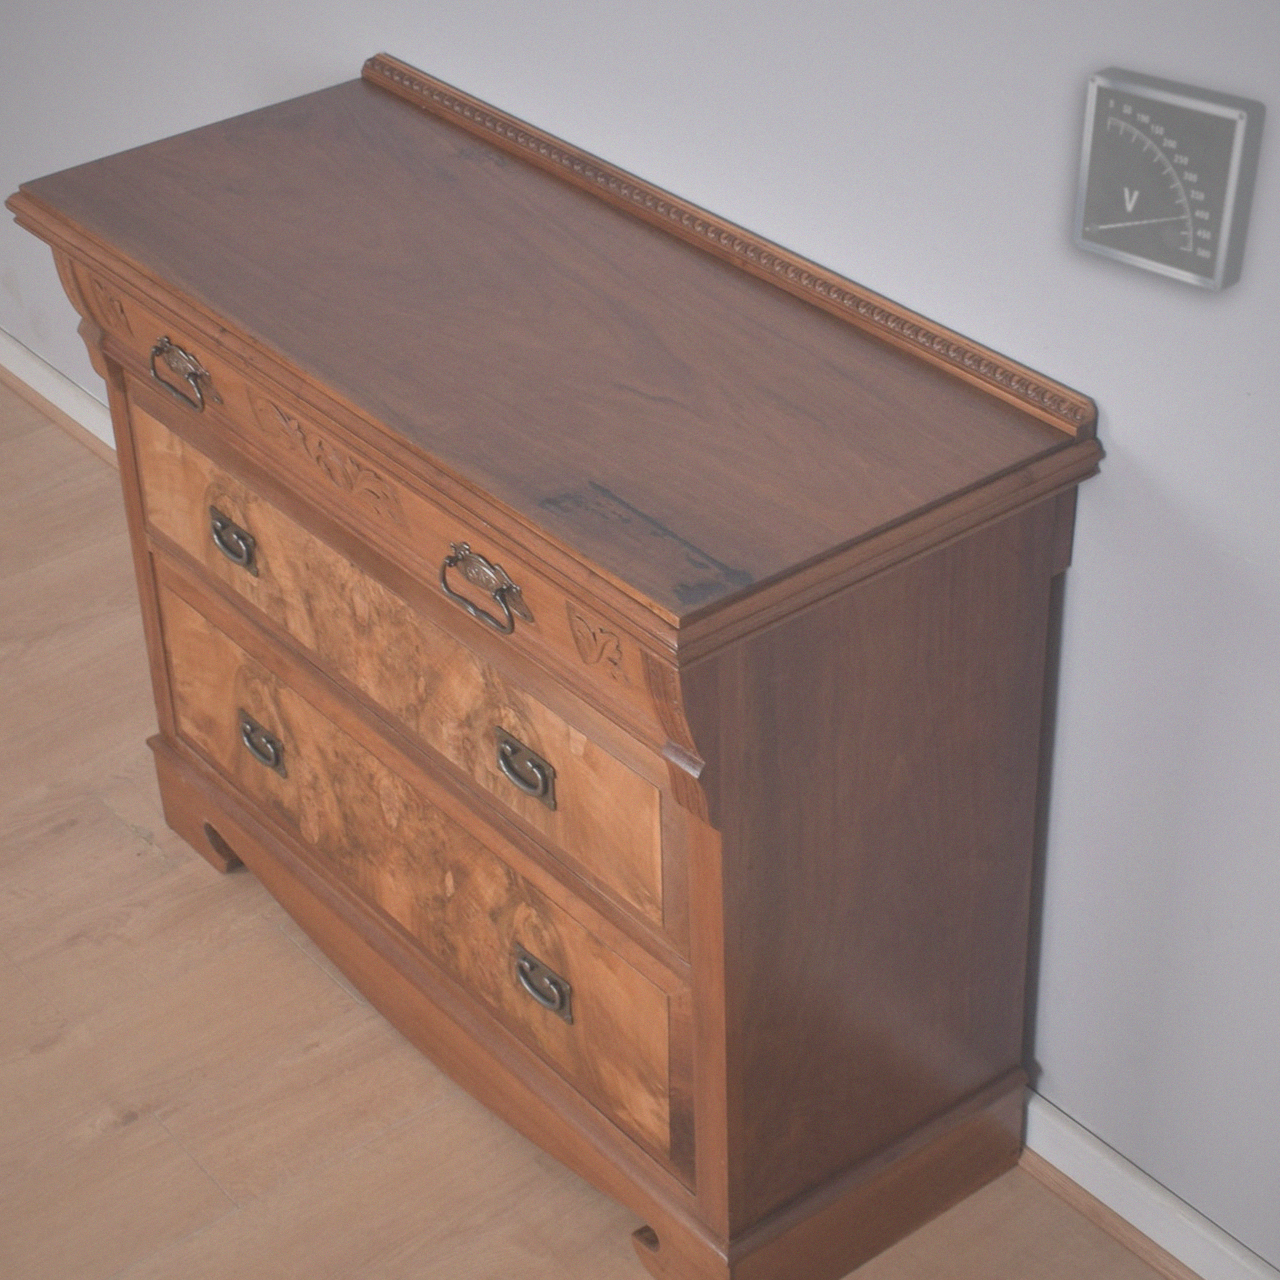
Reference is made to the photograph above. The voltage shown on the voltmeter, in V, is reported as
400 V
